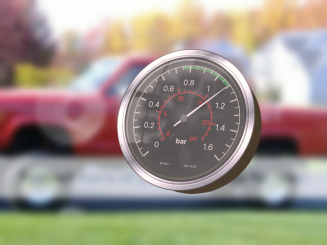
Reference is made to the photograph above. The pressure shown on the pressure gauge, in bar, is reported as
1.1 bar
